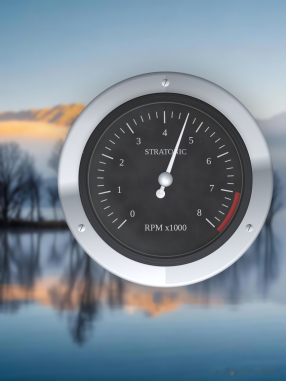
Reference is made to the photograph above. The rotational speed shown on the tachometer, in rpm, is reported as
4600 rpm
